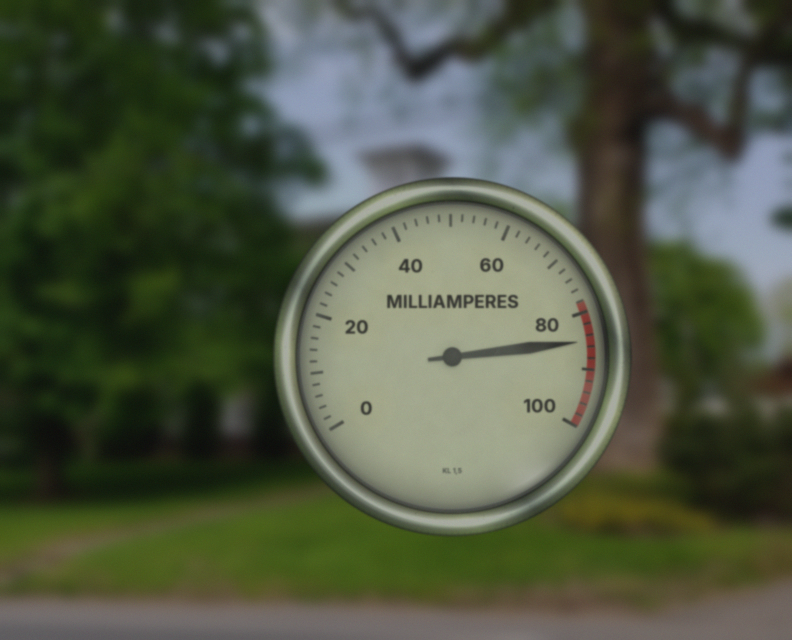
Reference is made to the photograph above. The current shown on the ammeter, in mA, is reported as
85 mA
